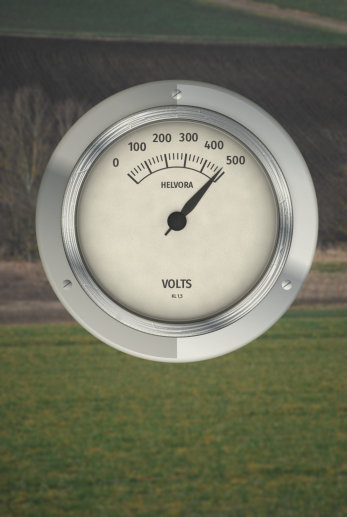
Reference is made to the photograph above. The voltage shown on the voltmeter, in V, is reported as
480 V
